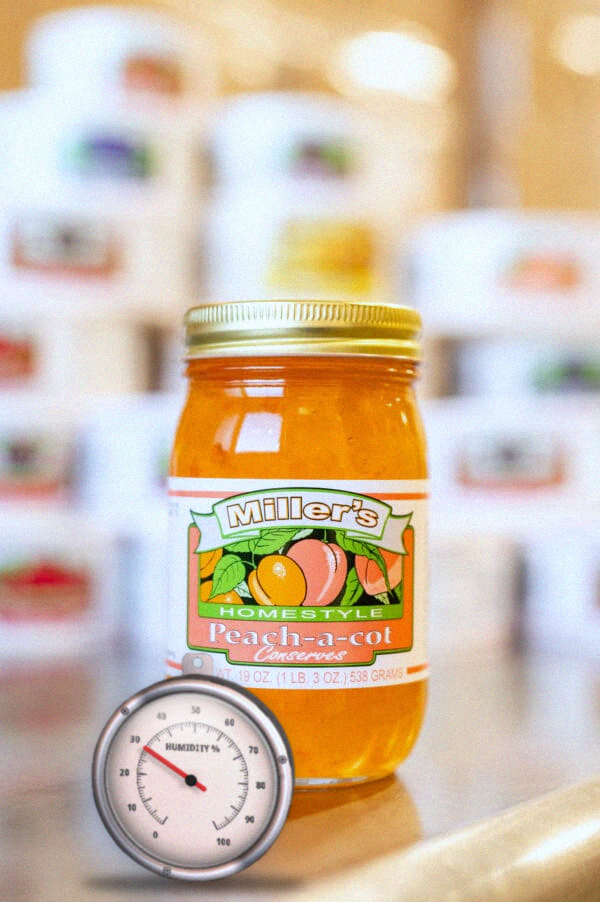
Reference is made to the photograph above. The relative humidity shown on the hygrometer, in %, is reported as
30 %
